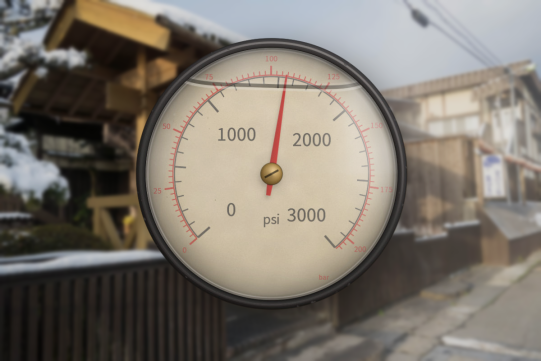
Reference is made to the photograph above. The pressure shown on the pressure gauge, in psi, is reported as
1550 psi
